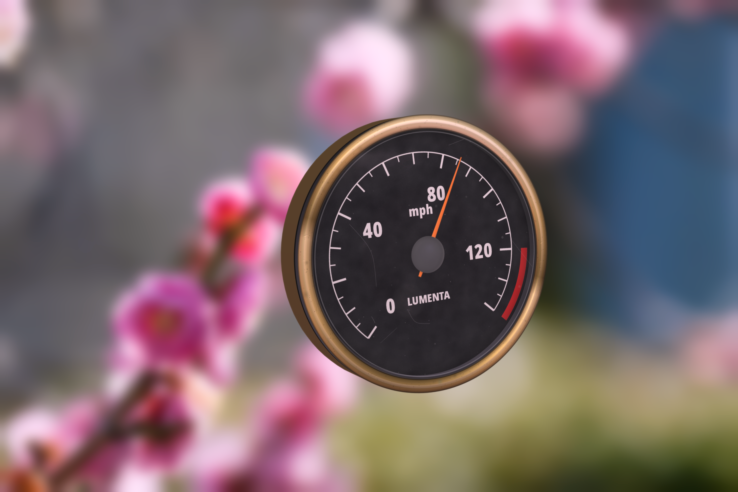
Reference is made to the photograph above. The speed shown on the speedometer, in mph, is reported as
85 mph
